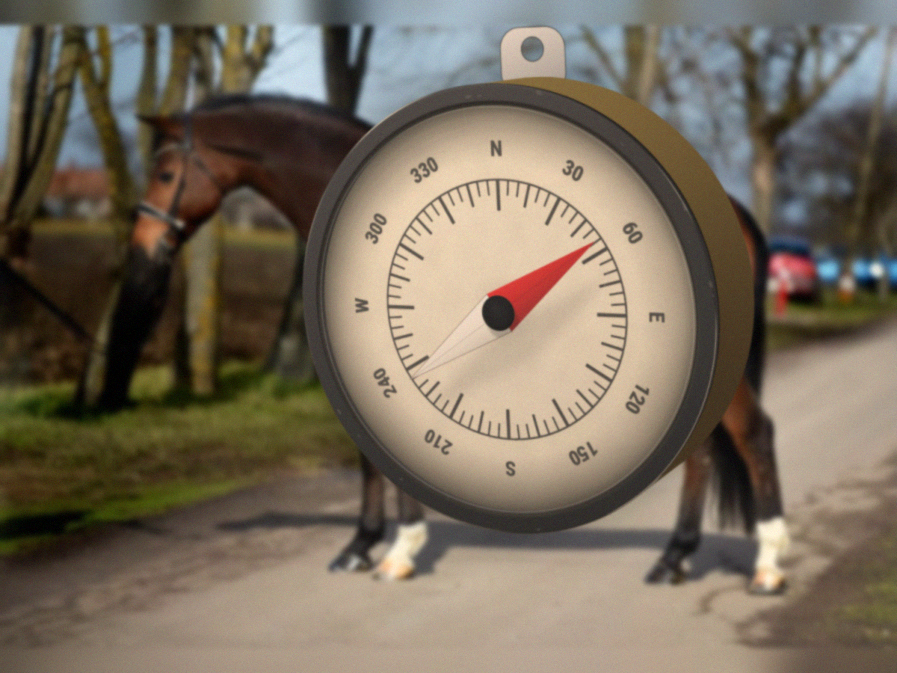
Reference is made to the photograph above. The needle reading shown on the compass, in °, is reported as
55 °
